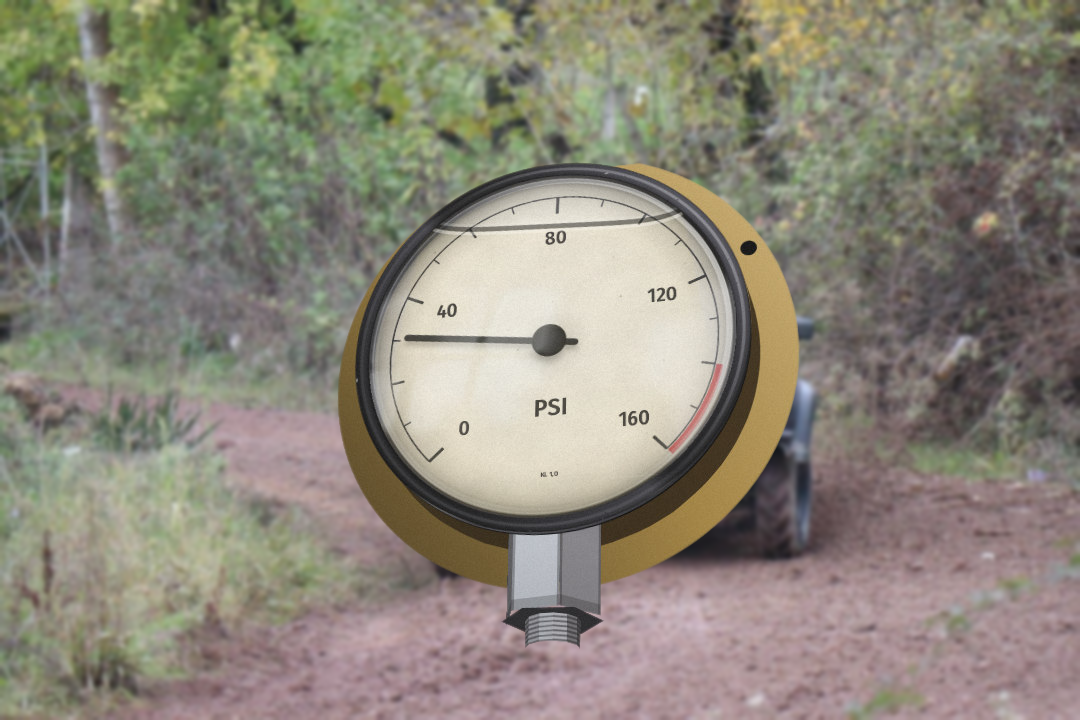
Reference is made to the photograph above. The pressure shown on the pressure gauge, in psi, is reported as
30 psi
